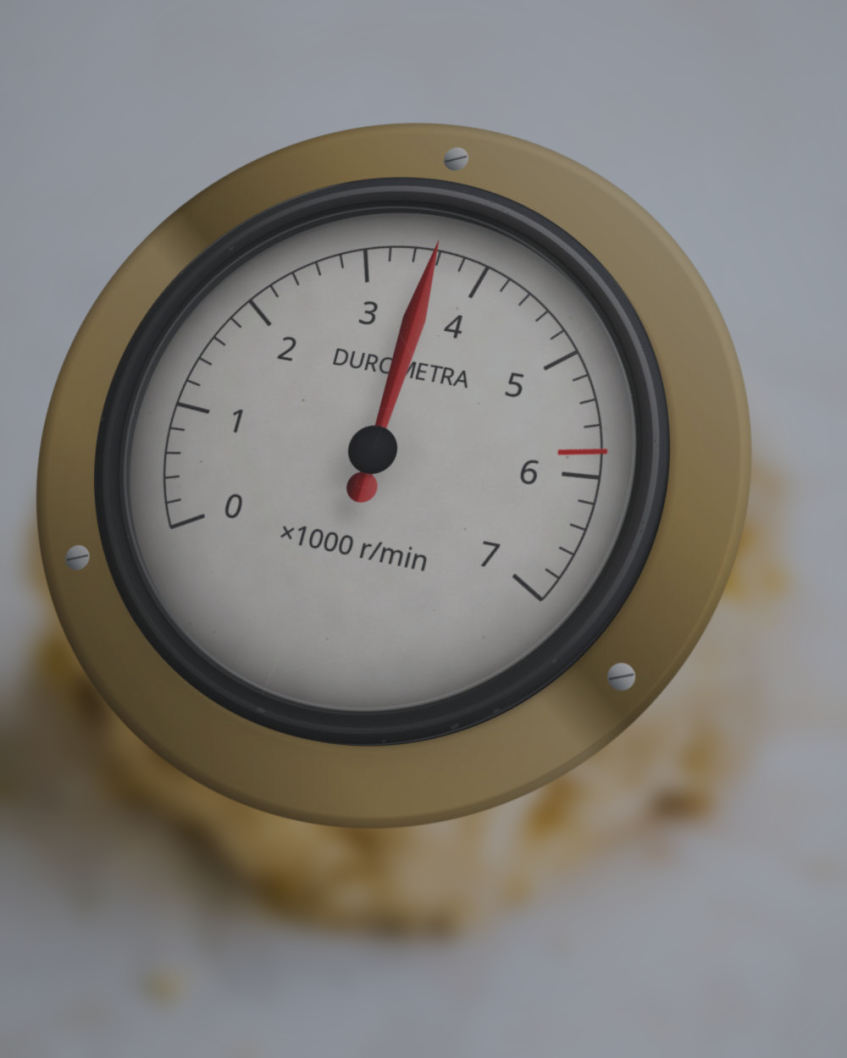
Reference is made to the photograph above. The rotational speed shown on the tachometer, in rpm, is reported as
3600 rpm
